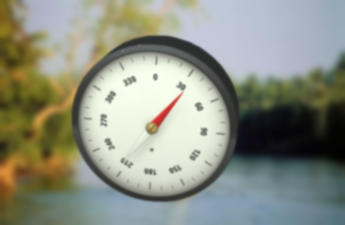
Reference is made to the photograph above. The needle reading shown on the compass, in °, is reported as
35 °
